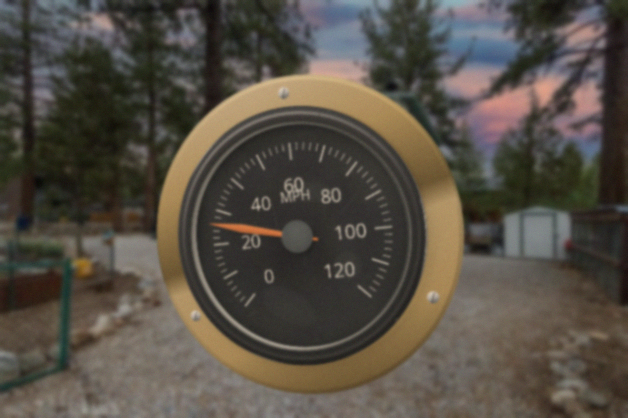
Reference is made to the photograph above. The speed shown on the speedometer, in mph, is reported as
26 mph
